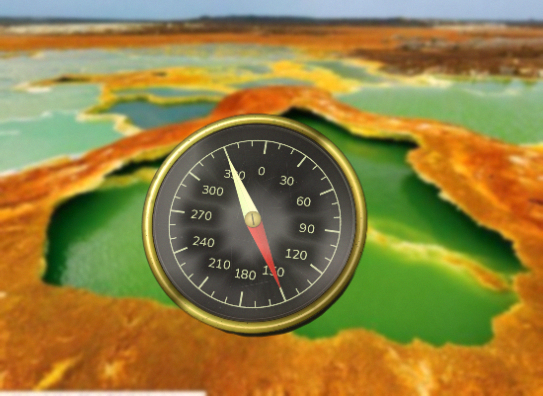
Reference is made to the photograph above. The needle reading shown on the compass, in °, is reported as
150 °
